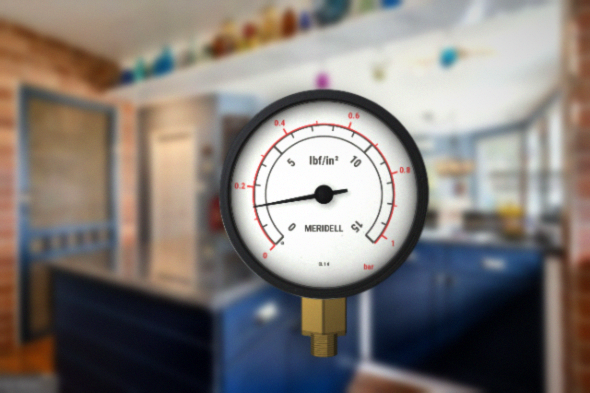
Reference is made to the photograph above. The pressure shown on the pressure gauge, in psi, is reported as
2 psi
